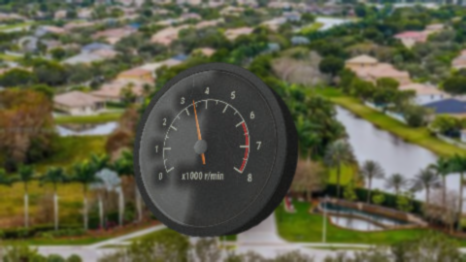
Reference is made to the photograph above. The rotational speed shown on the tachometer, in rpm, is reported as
3500 rpm
